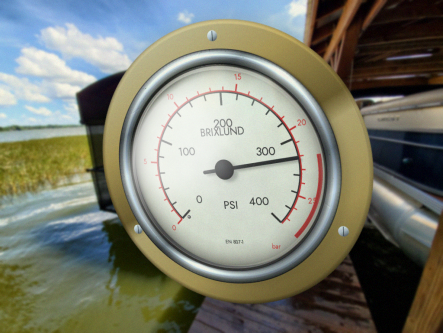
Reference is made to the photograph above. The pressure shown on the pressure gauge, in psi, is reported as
320 psi
